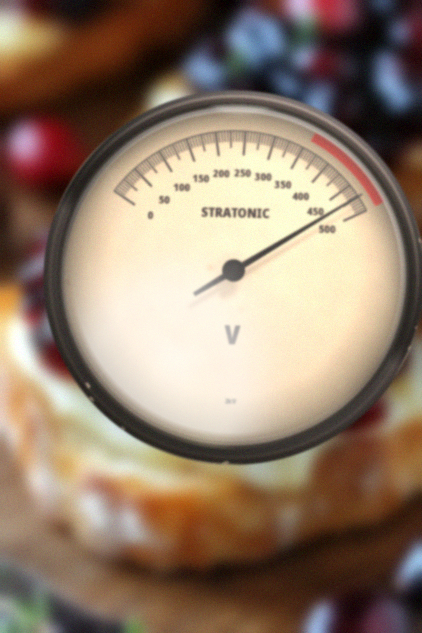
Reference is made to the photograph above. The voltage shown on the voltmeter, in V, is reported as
475 V
